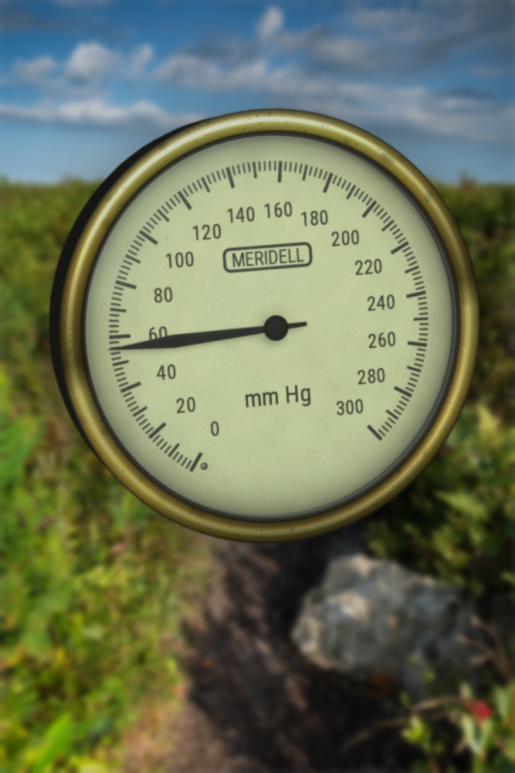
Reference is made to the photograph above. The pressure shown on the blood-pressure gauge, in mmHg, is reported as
56 mmHg
